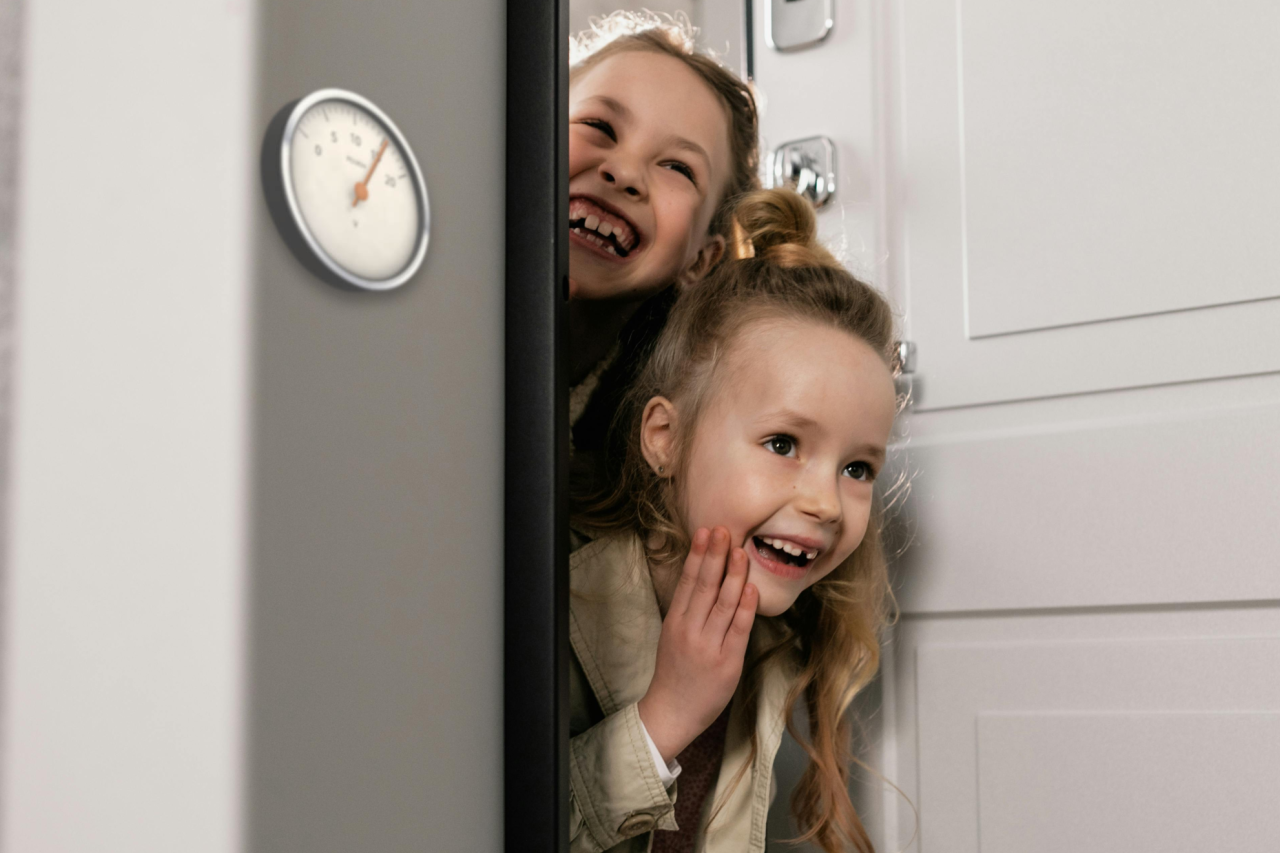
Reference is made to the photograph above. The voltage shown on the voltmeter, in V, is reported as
15 V
